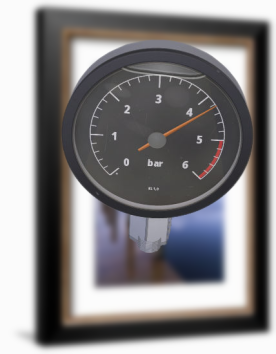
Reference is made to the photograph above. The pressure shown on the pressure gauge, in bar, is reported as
4.2 bar
